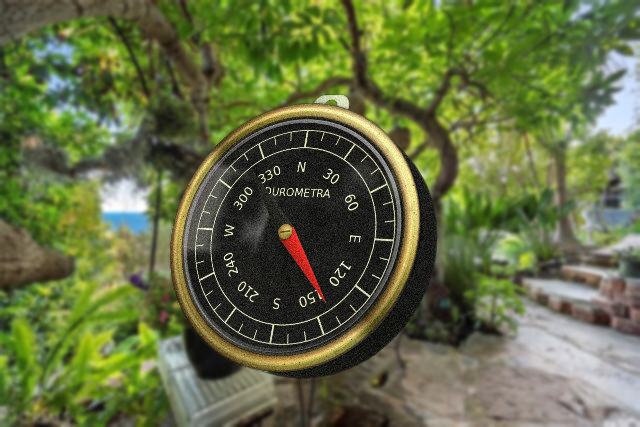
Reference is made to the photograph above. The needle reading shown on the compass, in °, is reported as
140 °
